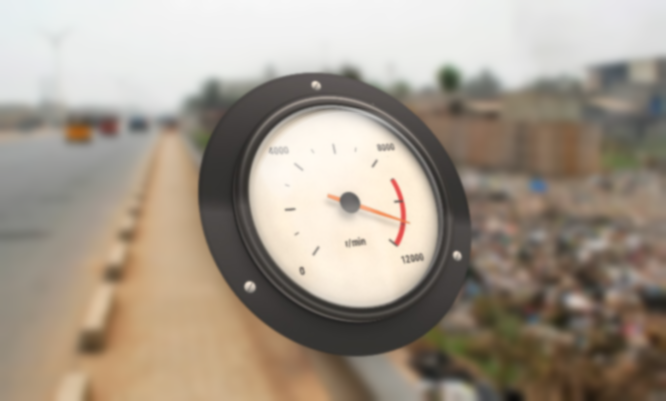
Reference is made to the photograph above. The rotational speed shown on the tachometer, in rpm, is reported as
11000 rpm
